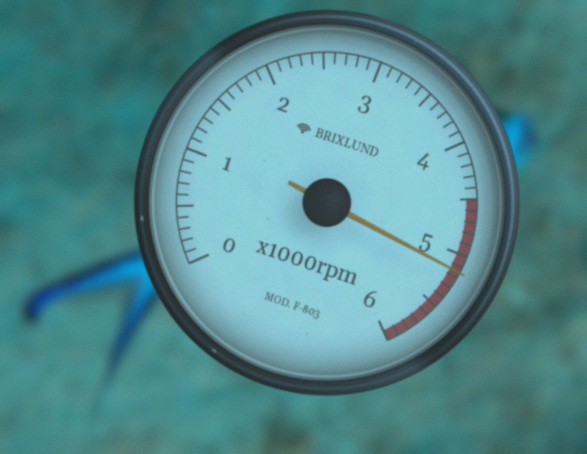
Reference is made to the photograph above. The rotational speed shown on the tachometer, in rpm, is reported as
5150 rpm
